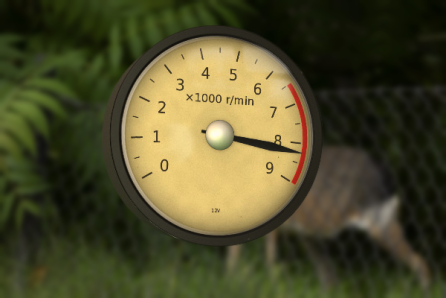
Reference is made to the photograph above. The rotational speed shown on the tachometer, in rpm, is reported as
8250 rpm
